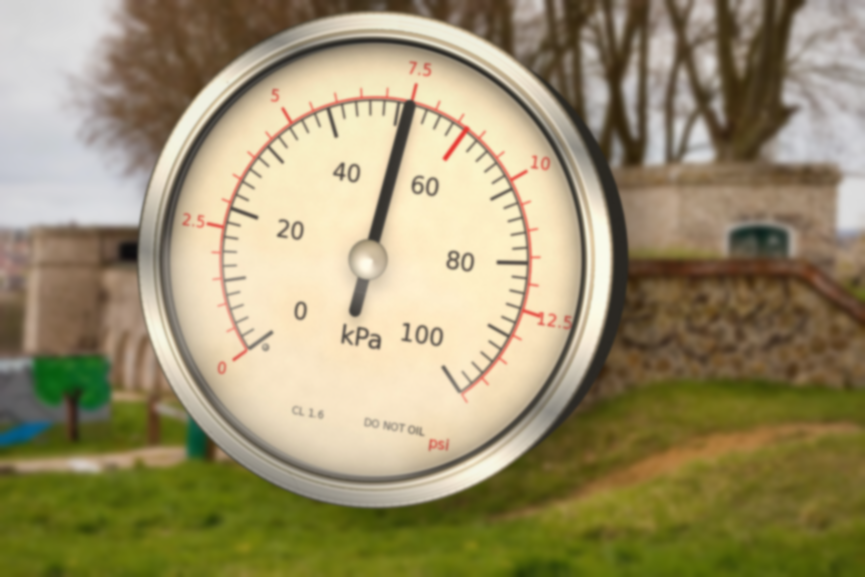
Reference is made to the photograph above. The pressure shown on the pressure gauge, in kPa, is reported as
52 kPa
